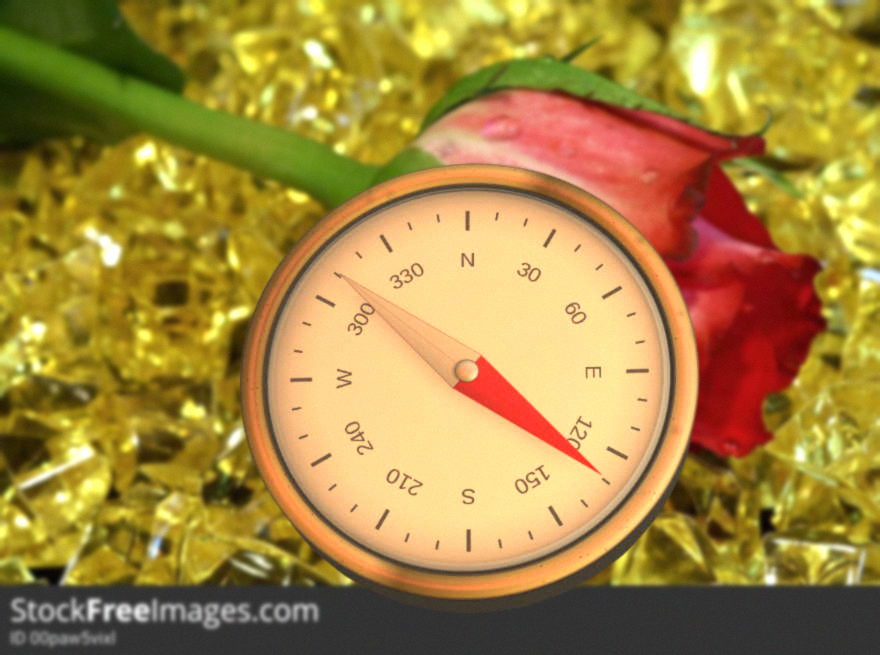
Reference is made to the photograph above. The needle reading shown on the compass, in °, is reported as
130 °
